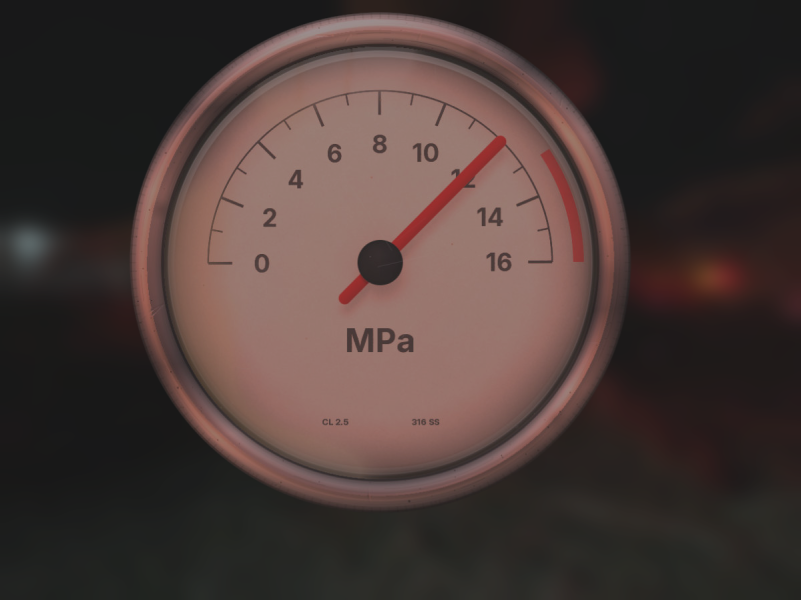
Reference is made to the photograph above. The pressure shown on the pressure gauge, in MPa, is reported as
12 MPa
